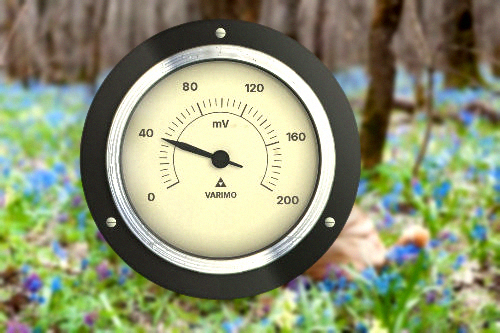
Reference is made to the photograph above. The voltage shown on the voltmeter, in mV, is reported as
40 mV
